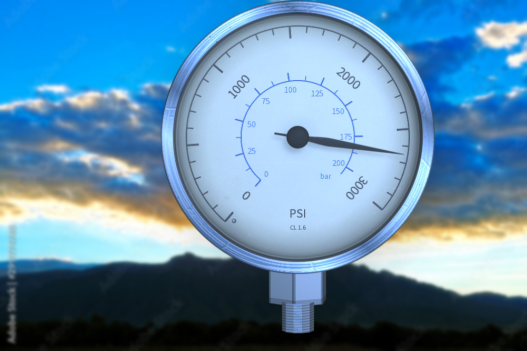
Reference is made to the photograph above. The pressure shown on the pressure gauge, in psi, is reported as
2650 psi
